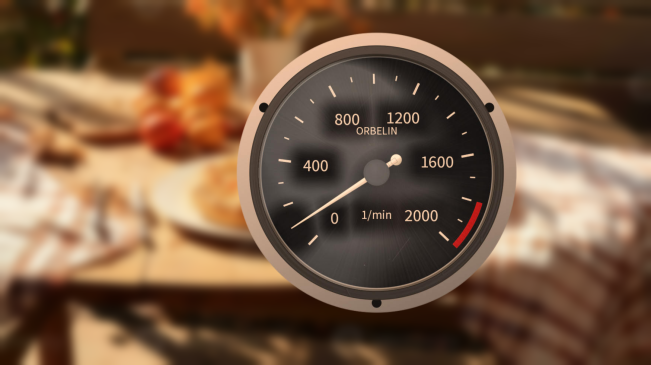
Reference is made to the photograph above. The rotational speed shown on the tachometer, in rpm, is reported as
100 rpm
